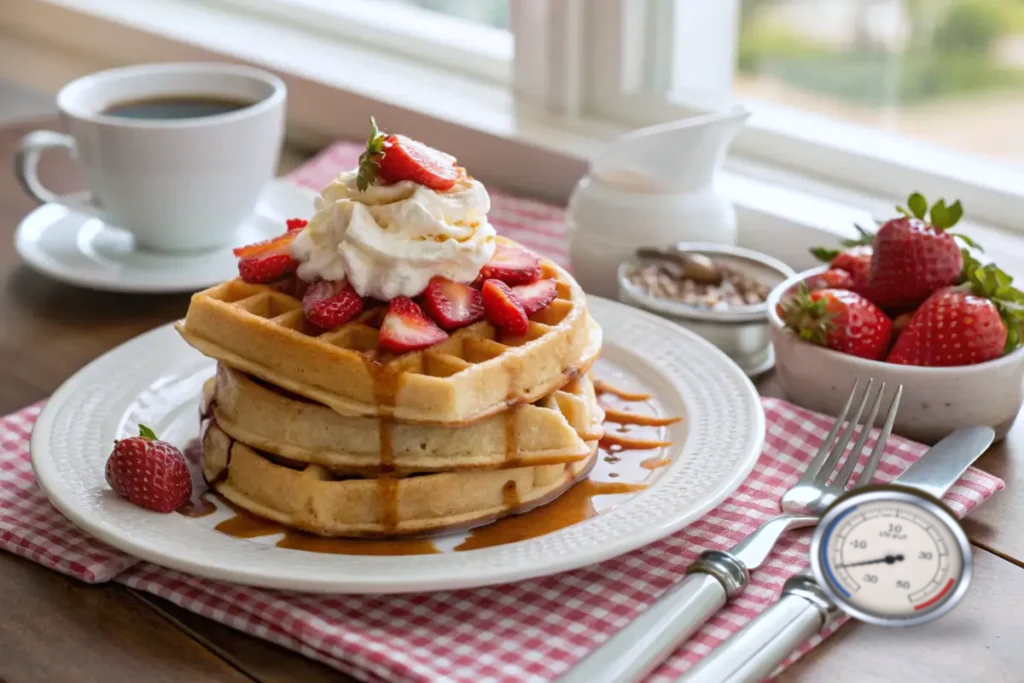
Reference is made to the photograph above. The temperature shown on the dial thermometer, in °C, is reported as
-20 °C
